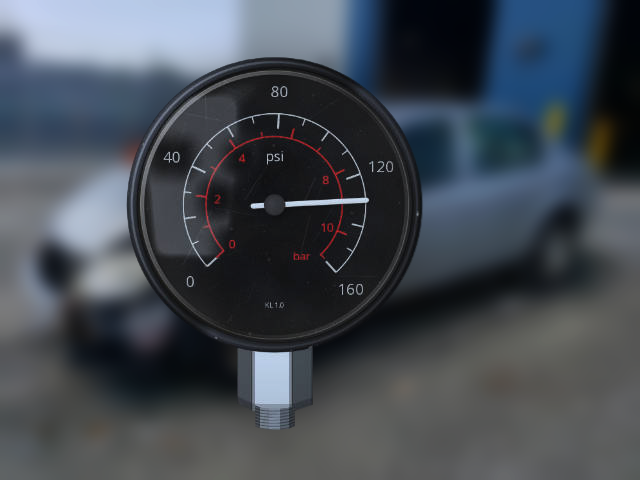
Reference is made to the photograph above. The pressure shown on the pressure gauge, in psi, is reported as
130 psi
